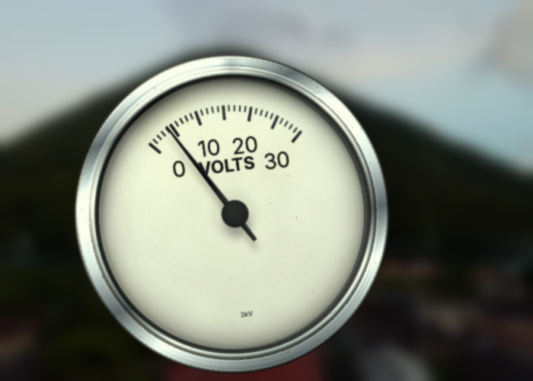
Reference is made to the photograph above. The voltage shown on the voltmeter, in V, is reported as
4 V
